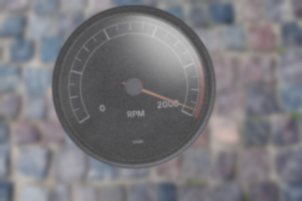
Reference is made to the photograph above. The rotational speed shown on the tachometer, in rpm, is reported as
1950 rpm
